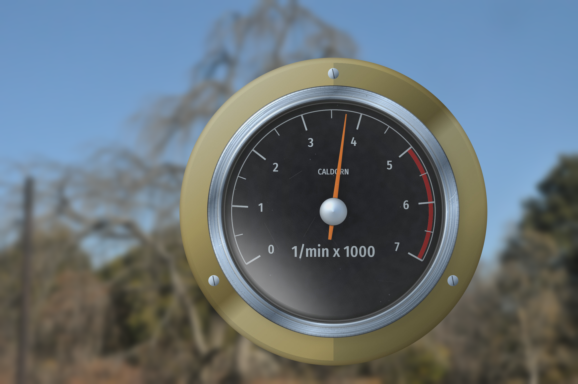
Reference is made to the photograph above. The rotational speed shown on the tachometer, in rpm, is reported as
3750 rpm
